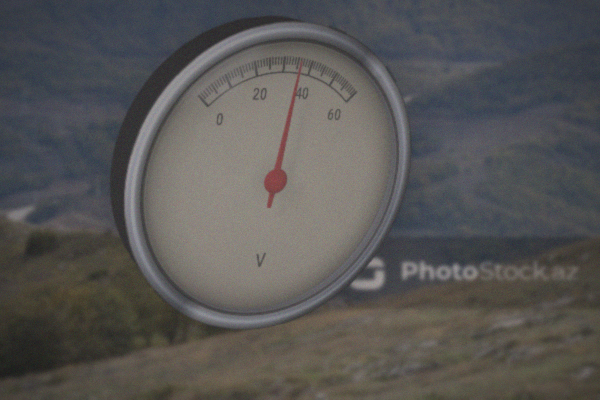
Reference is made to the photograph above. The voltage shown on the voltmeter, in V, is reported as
35 V
